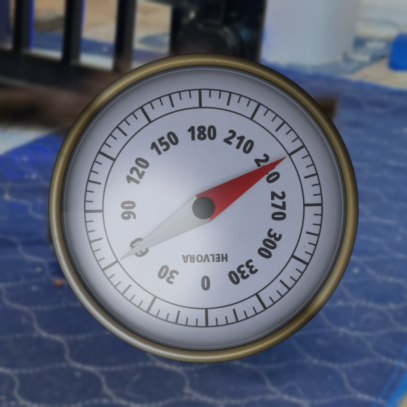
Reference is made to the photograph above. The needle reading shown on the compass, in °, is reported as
240 °
